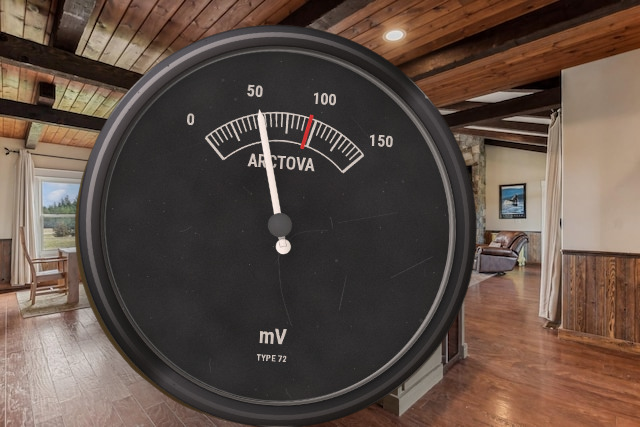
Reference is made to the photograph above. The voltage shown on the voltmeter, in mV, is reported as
50 mV
